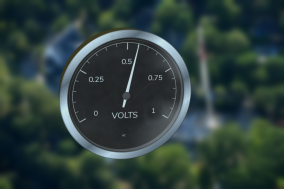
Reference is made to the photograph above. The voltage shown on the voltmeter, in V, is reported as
0.55 V
